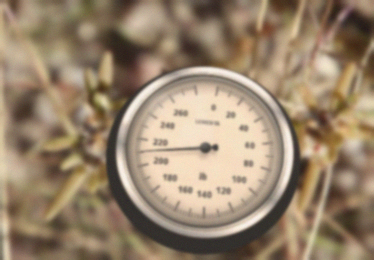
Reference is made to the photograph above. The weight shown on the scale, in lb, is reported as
210 lb
